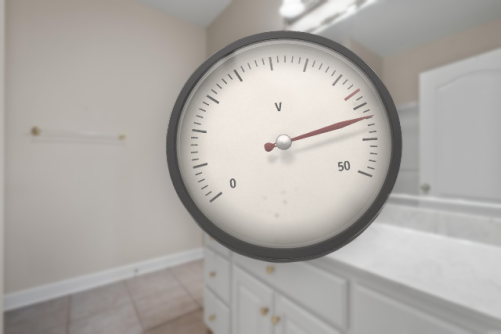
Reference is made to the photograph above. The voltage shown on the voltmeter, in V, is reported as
42 V
